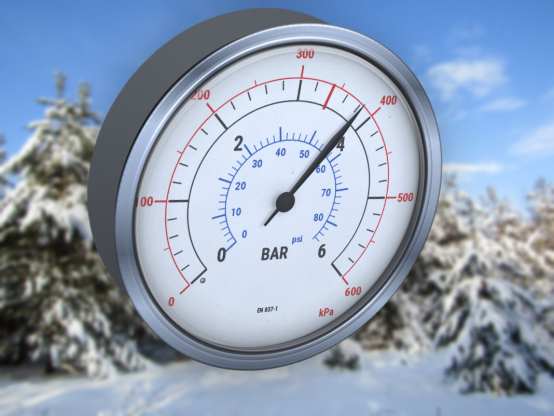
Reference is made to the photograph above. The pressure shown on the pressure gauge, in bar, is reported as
3.8 bar
